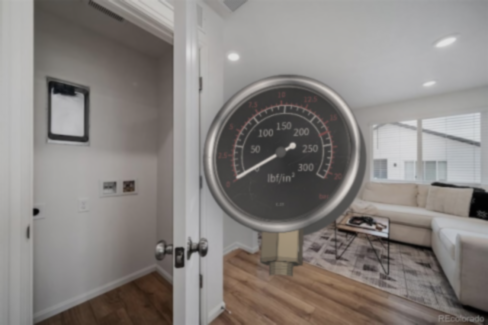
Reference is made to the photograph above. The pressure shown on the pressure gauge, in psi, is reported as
0 psi
